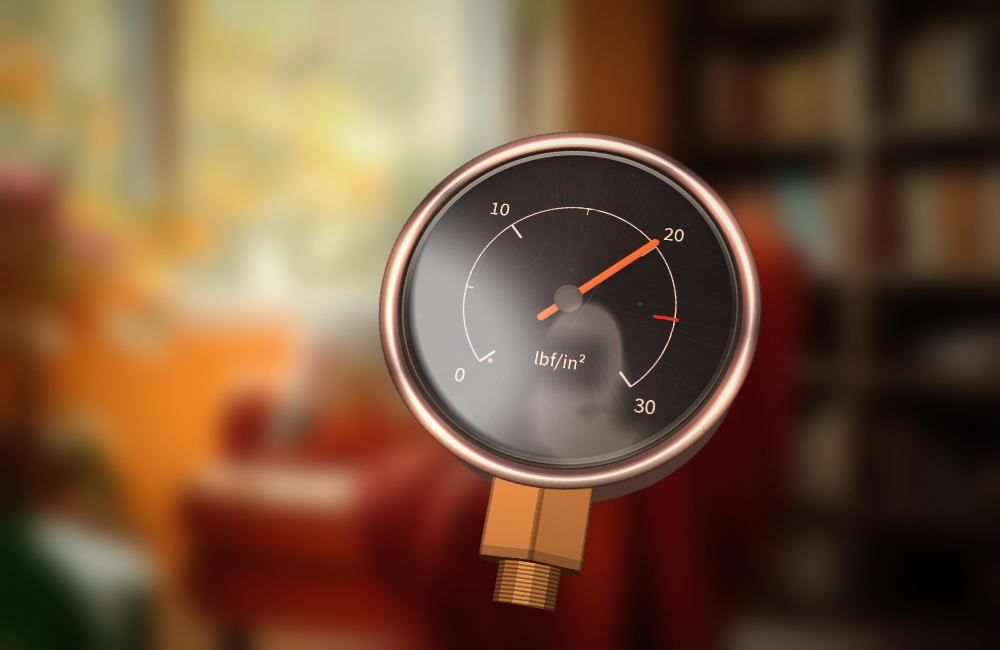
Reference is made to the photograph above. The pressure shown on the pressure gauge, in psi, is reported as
20 psi
